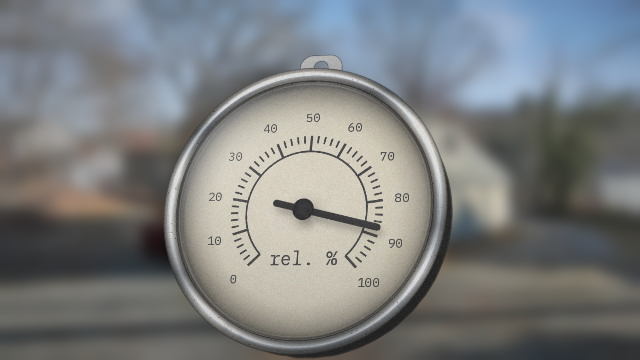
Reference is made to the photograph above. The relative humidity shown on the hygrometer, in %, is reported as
88 %
